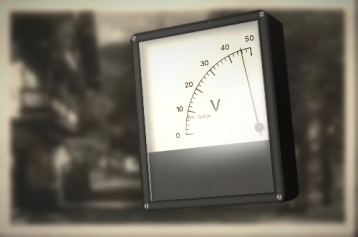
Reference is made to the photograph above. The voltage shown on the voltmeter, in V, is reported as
46 V
